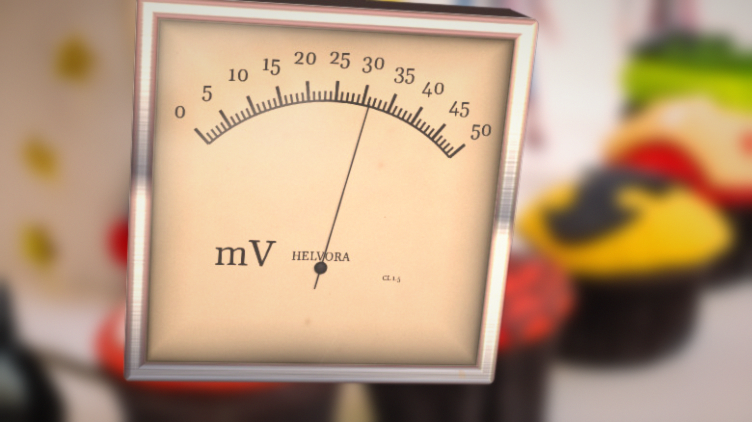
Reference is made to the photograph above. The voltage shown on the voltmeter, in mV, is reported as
31 mV
